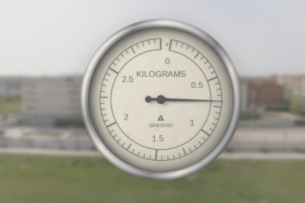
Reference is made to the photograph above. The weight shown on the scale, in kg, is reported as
0.7 kg
